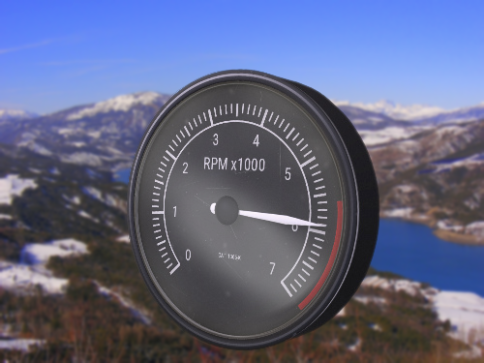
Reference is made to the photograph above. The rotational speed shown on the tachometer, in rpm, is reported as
5900 rpm
